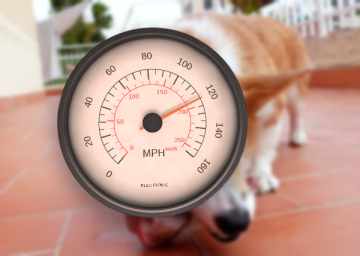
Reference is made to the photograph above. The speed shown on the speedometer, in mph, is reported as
120 mph
